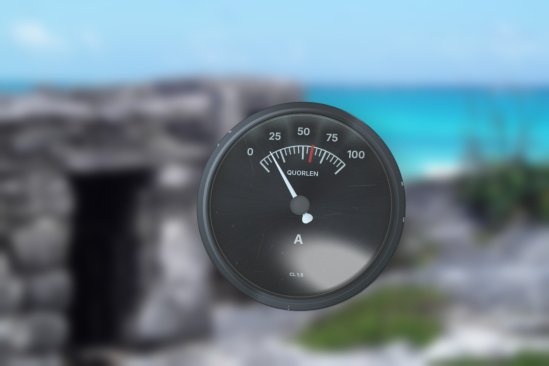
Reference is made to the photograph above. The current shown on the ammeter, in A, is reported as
15 A
